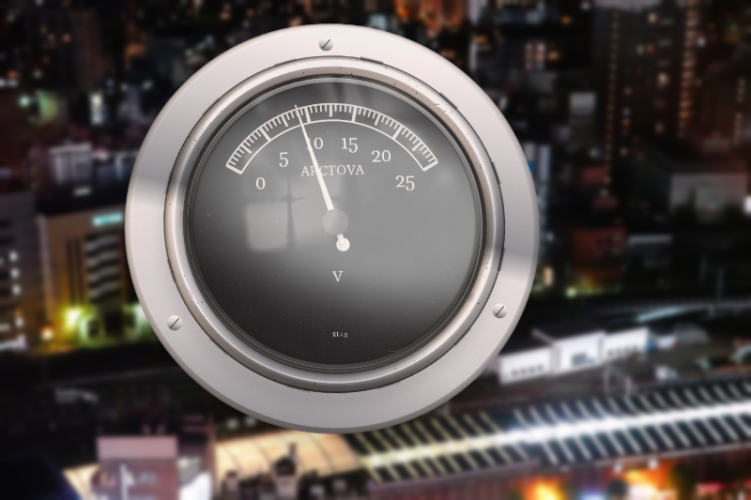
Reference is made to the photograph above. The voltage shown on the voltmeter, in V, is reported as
9 V
